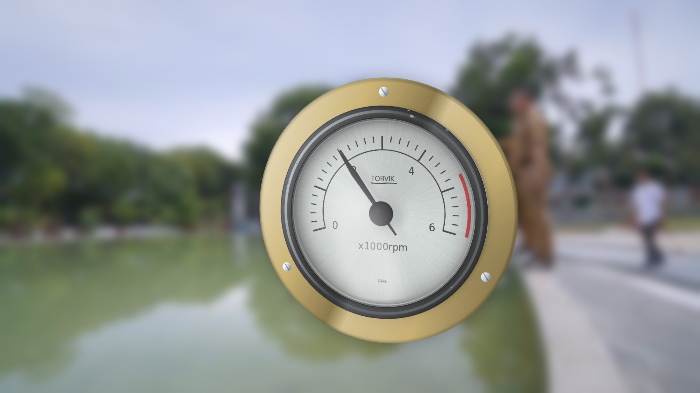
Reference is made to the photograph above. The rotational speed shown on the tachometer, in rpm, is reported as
2000 rpm
